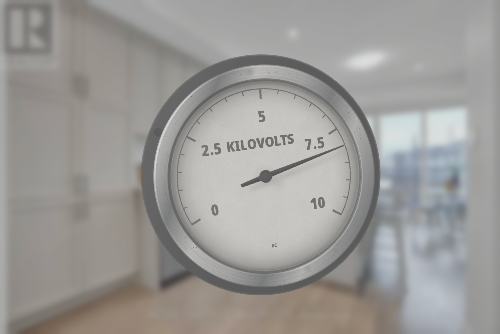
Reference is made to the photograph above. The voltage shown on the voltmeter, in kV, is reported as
8 kV
